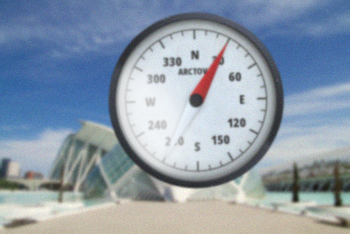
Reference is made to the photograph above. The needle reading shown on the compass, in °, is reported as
30 °
